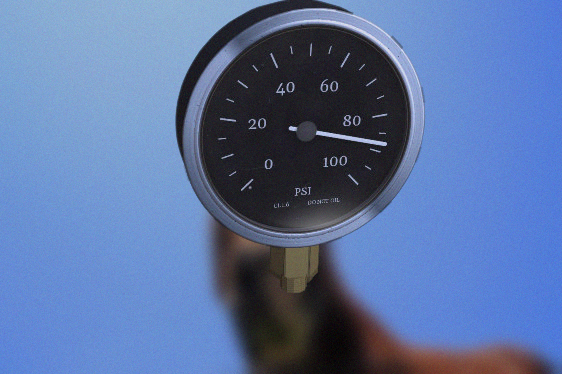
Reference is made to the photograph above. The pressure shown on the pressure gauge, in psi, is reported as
87.5 psi
